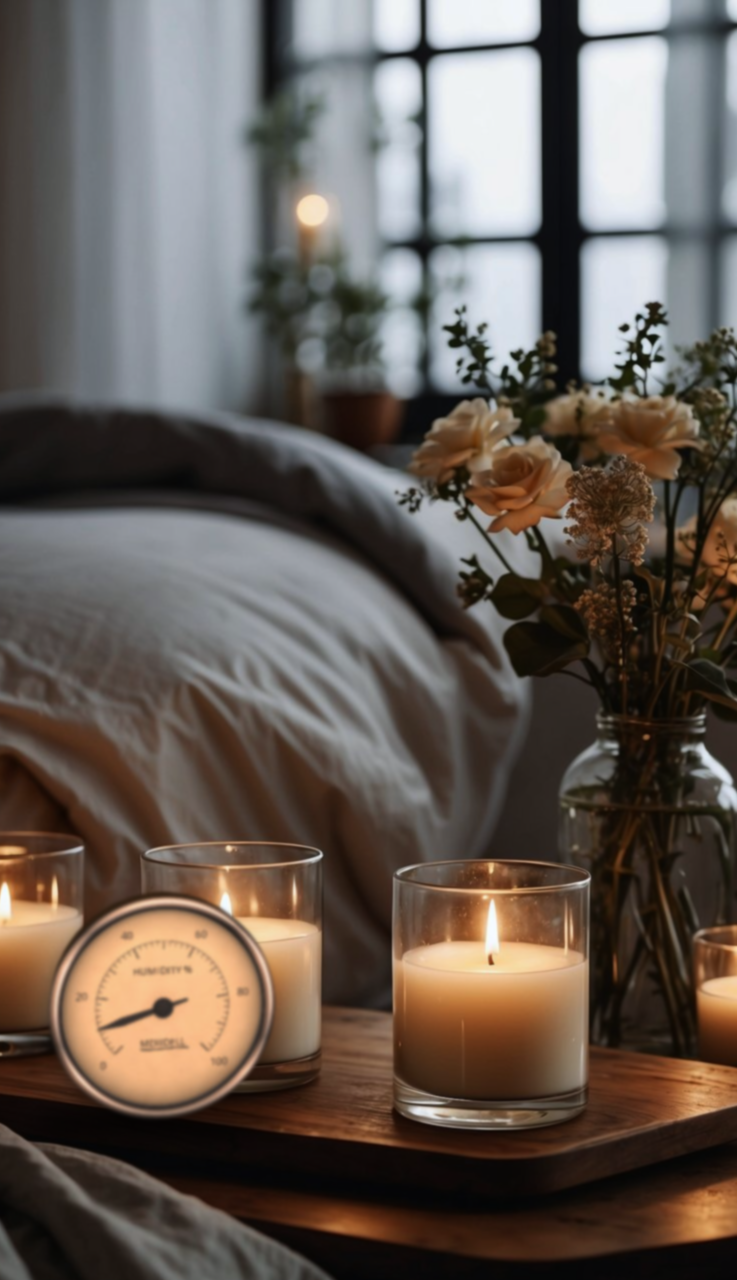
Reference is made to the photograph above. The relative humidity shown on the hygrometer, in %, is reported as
10 %
